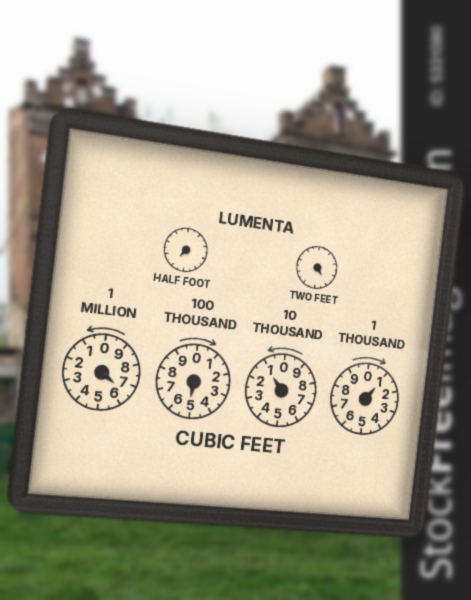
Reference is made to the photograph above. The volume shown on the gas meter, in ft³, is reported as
651100 ft³
